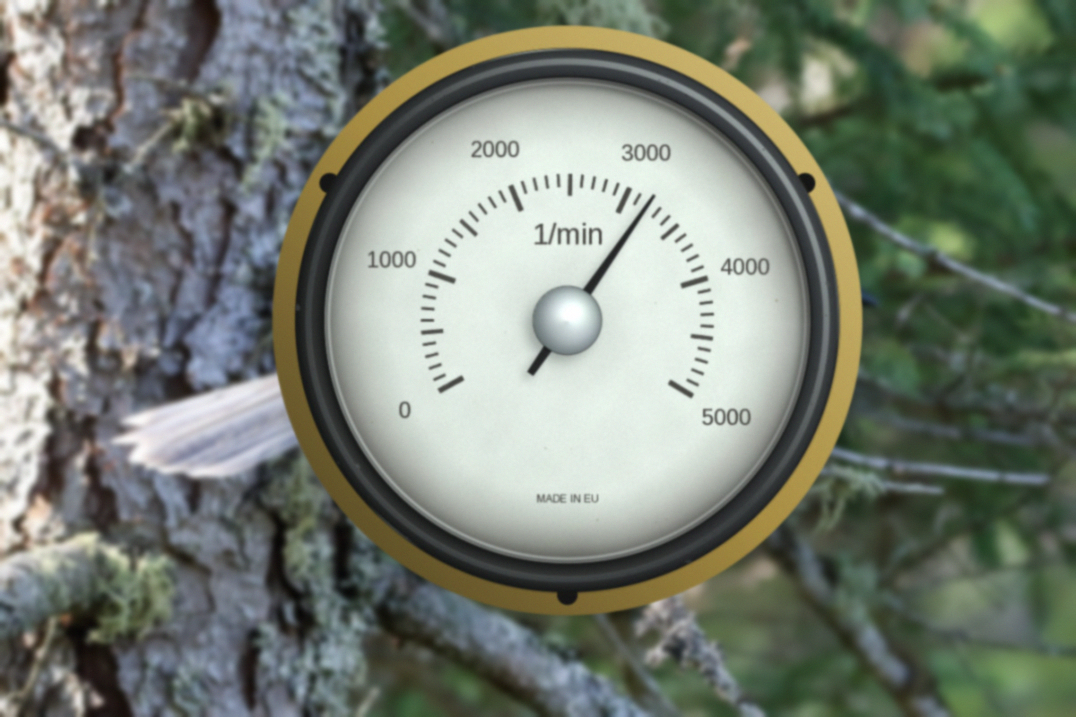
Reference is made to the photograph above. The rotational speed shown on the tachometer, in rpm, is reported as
3200 rpm
